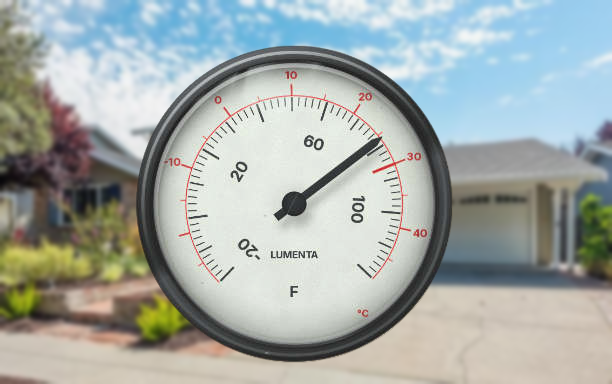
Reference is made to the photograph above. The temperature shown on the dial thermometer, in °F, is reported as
78 °F
